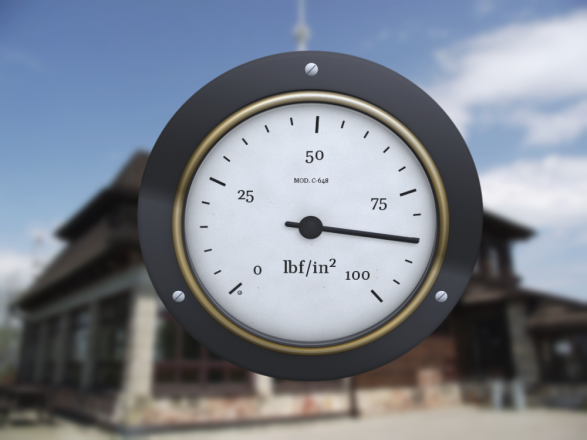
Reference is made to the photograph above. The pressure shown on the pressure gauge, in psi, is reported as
85 psi
